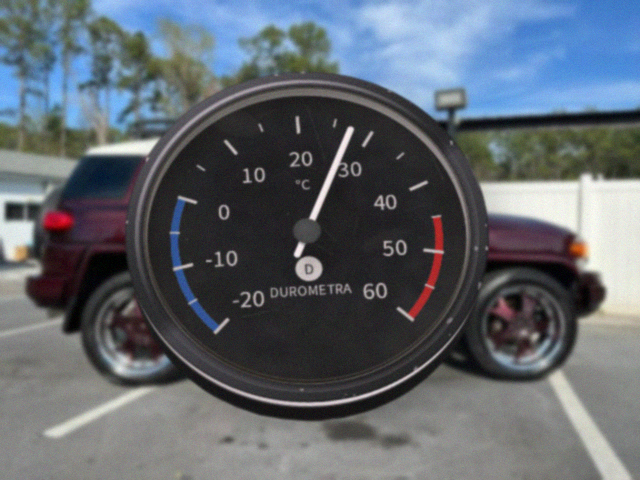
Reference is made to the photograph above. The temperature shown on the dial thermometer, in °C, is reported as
27.5 °C
